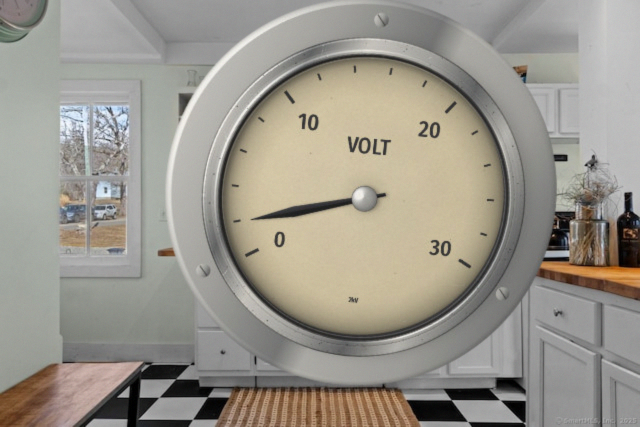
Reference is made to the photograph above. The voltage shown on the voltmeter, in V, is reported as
2 V
